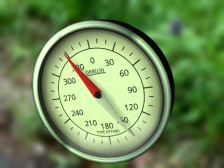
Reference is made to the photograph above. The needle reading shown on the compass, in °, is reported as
330 °
